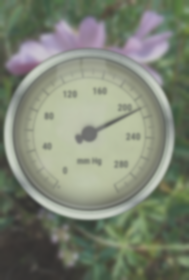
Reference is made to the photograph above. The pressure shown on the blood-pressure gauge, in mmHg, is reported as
210 mmHg
